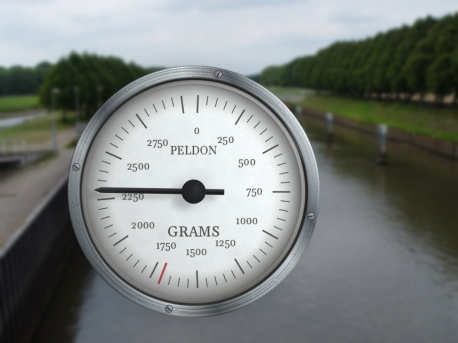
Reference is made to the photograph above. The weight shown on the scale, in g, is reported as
2300 g
